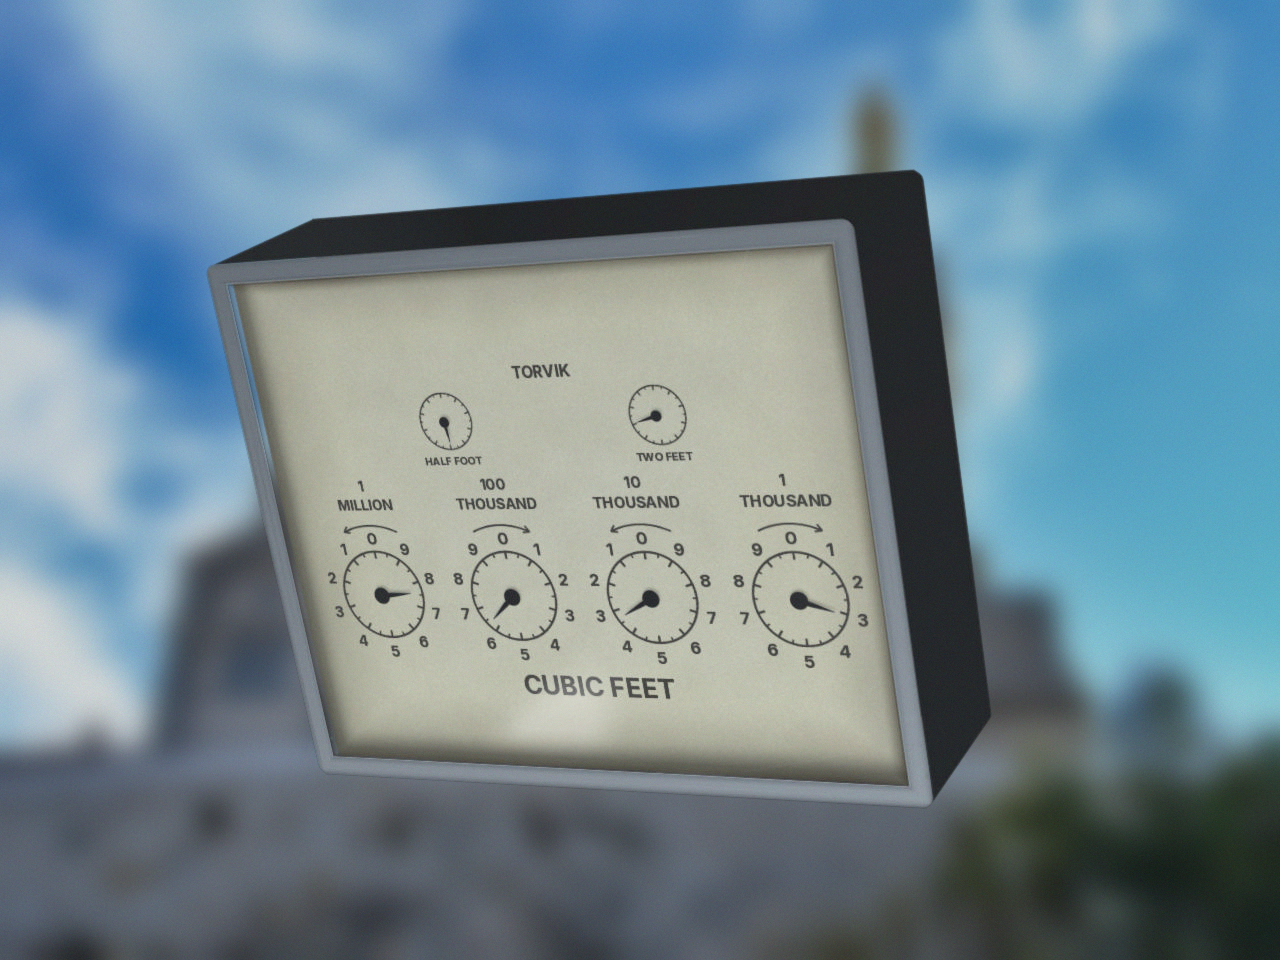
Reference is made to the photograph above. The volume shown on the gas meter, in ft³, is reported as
763300 ft³
